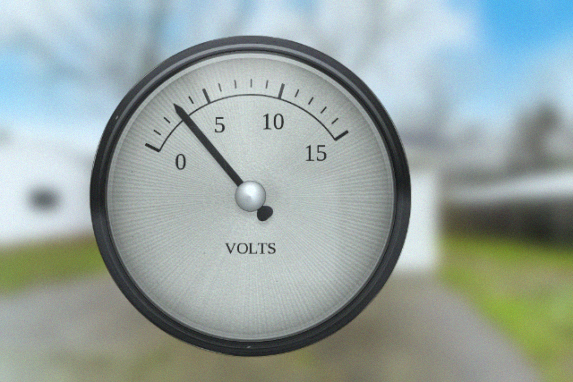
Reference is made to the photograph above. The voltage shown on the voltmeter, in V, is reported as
3 V
